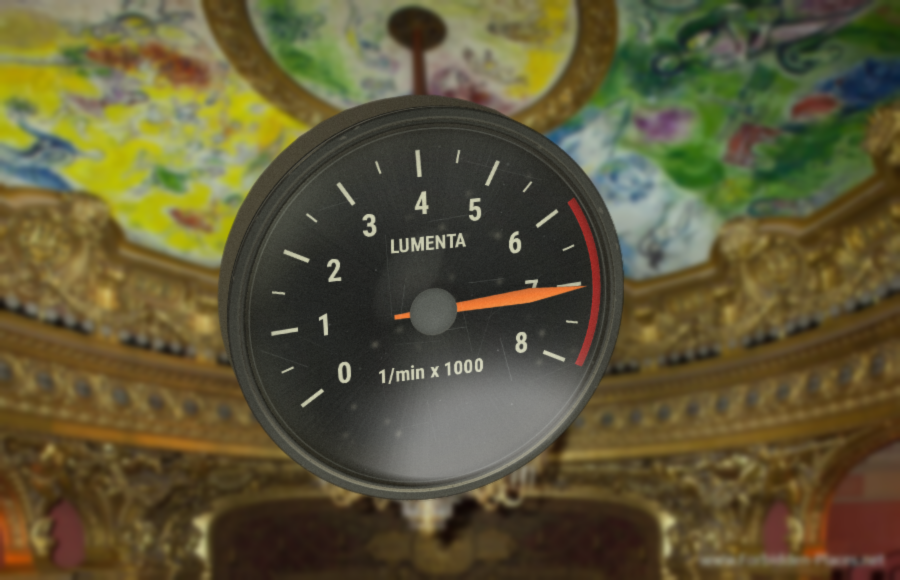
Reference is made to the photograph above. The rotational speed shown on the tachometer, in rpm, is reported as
7000 rpm
